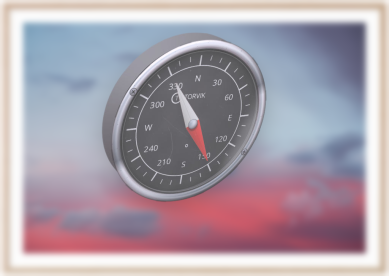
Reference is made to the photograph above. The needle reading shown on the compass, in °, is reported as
150 °
